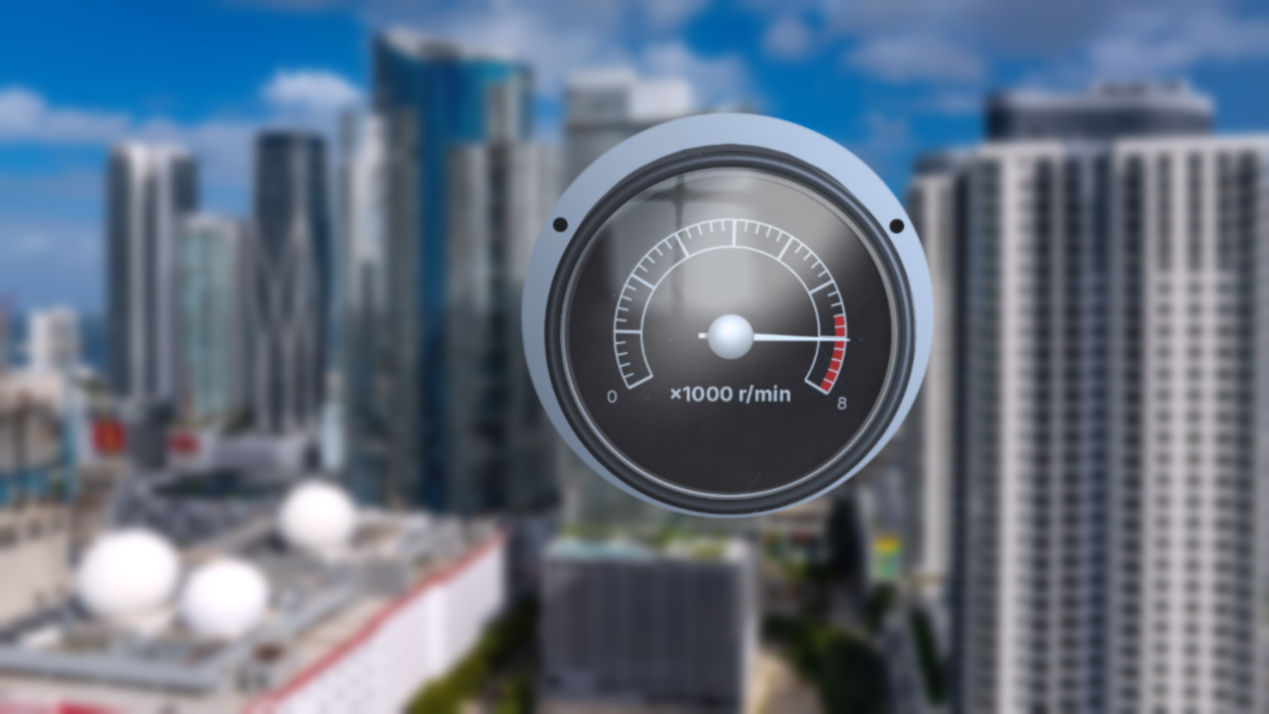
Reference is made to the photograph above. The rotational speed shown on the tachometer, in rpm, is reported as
7000 rpm
